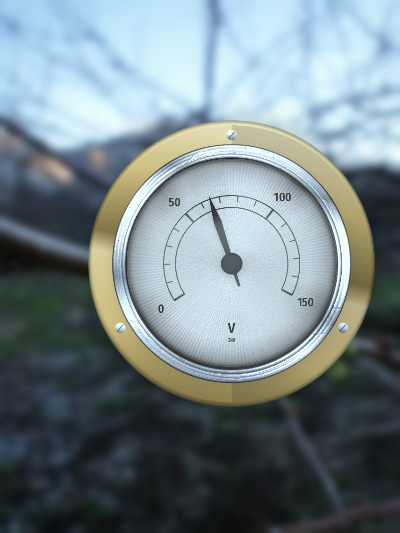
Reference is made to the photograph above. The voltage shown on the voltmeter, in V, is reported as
65 V
